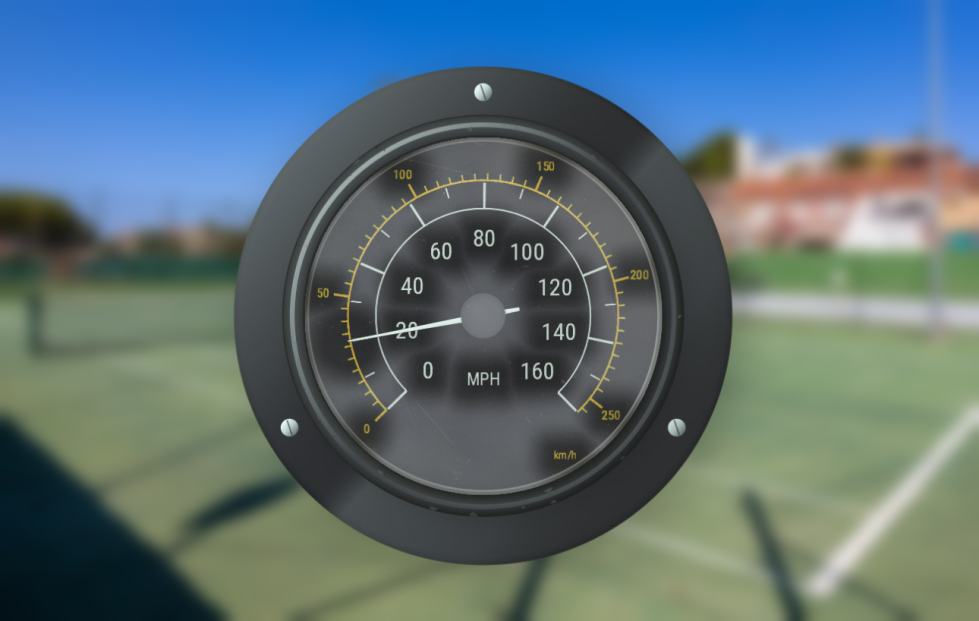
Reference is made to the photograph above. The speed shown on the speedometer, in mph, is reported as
20 mph
